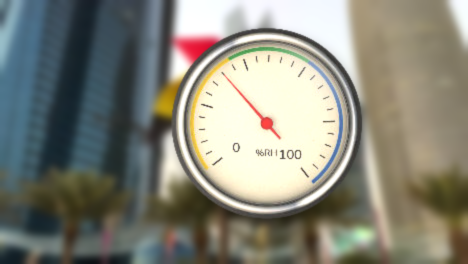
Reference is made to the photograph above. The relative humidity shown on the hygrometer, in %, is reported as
32 %
